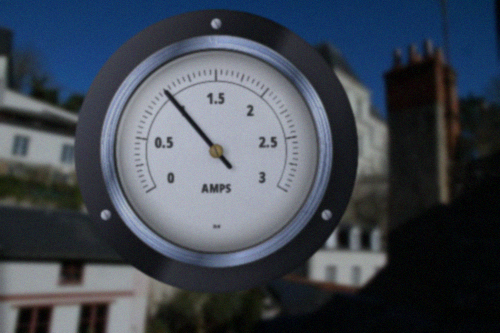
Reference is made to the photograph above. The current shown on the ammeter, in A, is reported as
1 A
